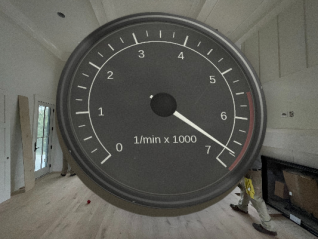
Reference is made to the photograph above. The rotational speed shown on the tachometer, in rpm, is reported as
6750 rpm
